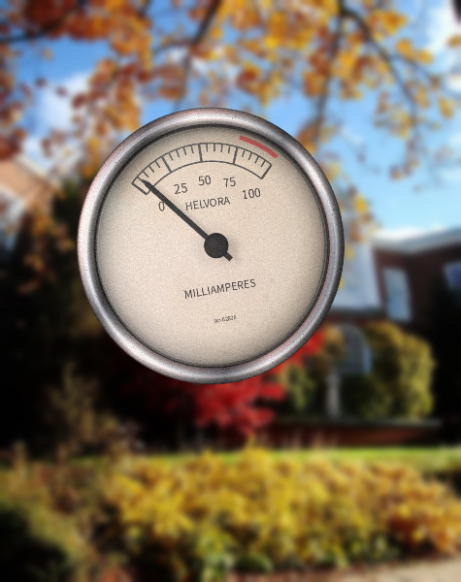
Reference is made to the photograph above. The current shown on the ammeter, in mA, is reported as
5 mA
